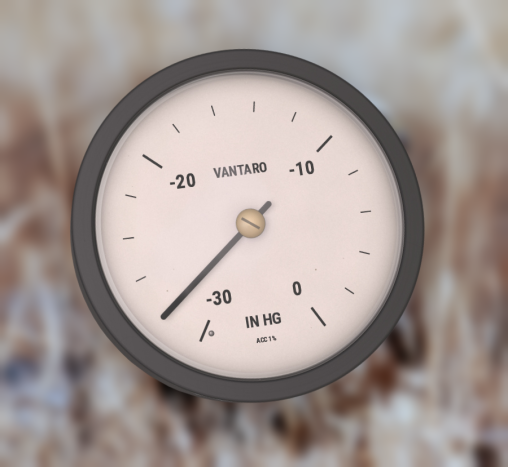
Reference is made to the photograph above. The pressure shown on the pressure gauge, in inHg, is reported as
-28 inHg
